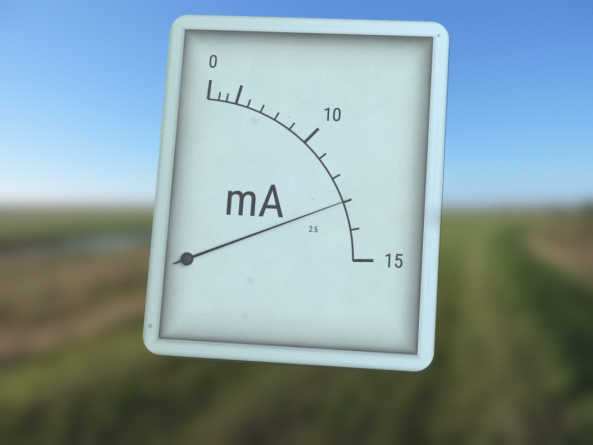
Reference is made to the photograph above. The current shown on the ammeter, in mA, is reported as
13 mA
